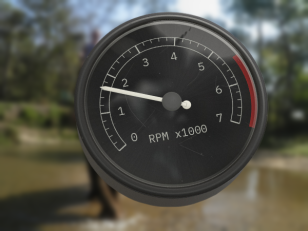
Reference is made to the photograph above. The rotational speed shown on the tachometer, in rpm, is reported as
1600 rpm
